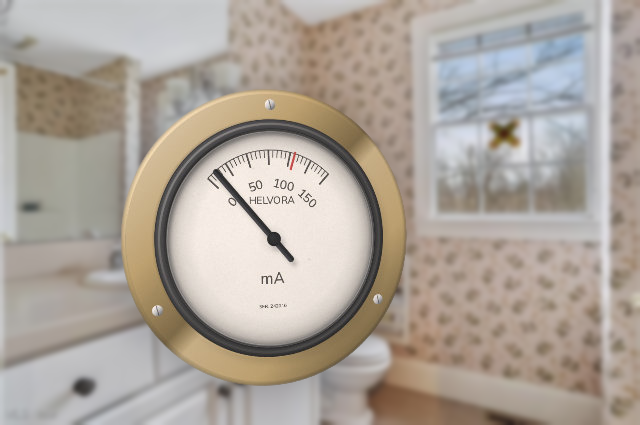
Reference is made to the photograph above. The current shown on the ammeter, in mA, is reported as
10 mA
